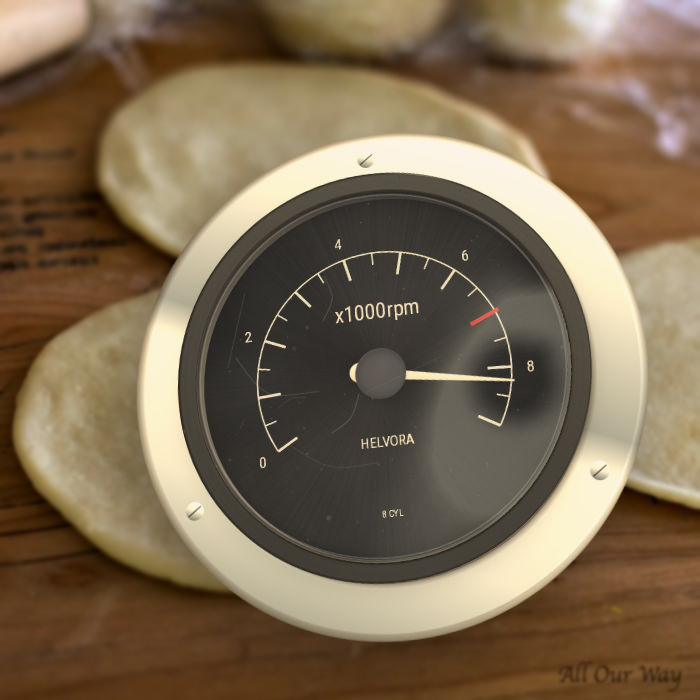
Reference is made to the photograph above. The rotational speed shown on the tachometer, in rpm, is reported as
8250 rpm
